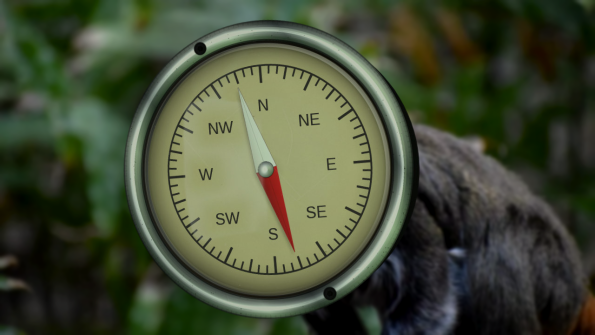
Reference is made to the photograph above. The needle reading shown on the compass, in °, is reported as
165 °
